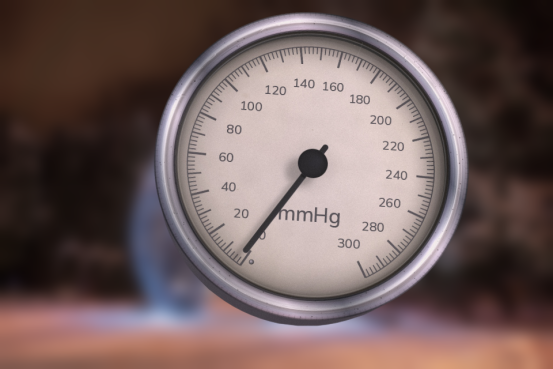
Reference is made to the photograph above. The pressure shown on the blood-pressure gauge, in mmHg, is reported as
2 mmHg
